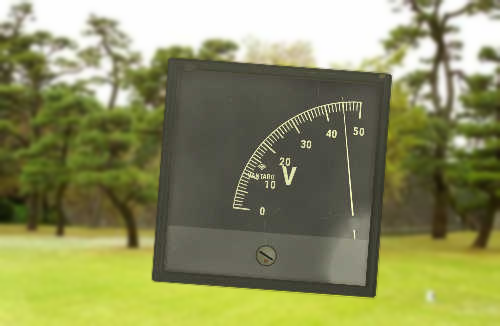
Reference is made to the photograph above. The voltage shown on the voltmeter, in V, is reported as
45 V
